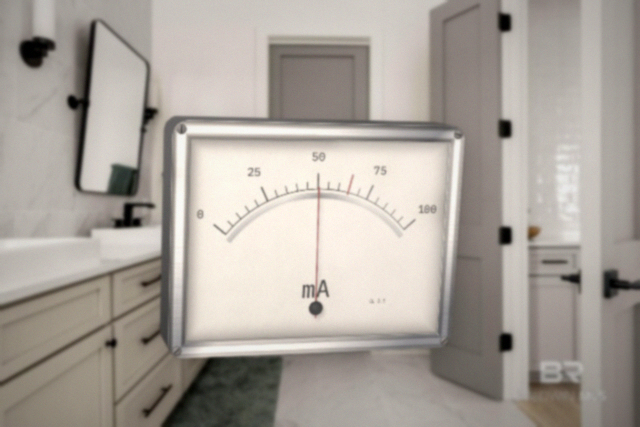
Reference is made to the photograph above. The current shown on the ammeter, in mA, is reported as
50 mA
